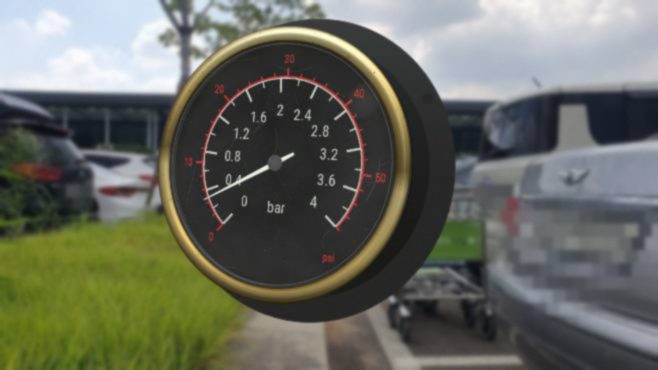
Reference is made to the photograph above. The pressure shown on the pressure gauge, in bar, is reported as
0.3 bar
